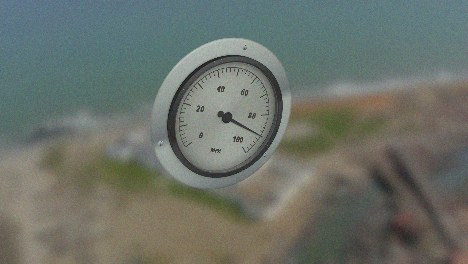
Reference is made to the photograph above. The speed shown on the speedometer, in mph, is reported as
90 mph
